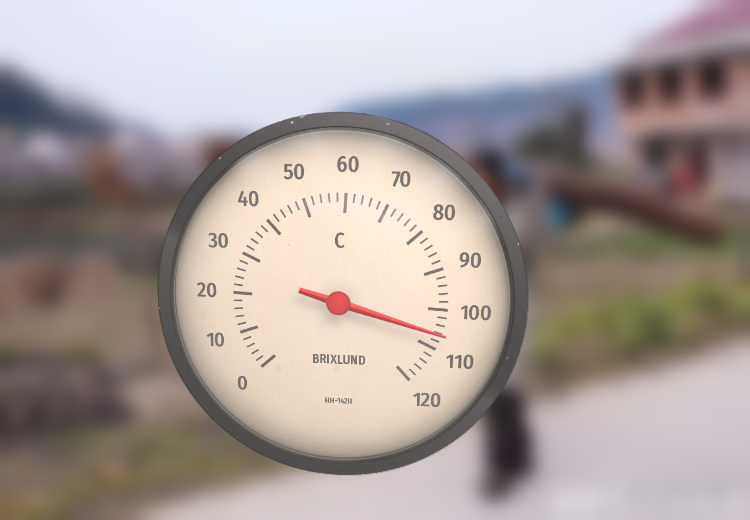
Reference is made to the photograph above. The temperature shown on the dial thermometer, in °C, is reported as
106 °C
